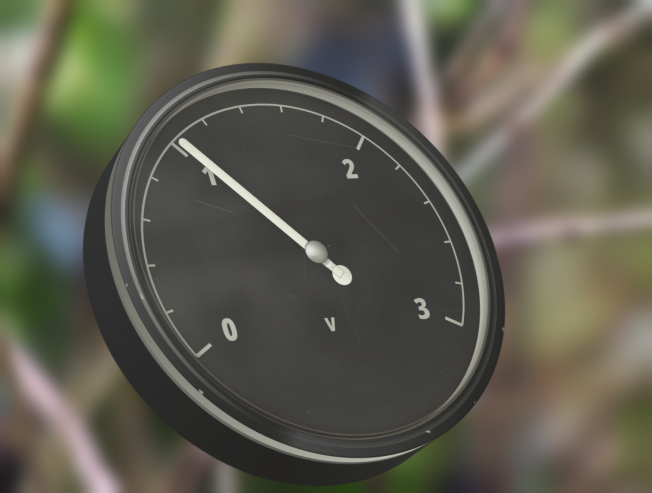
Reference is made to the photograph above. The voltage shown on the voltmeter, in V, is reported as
1 V
